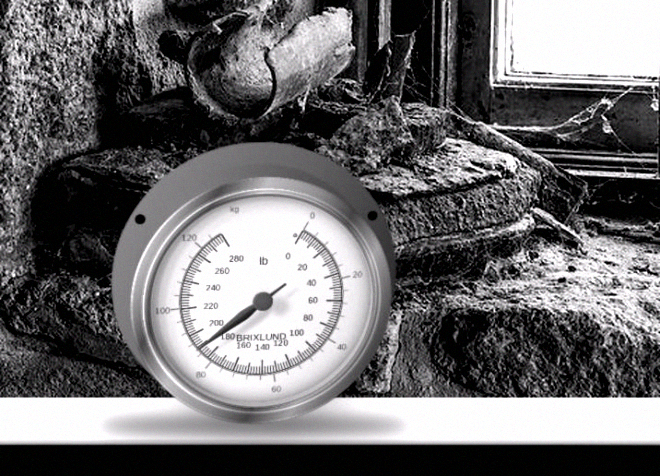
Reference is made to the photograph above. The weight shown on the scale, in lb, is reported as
190 lb
